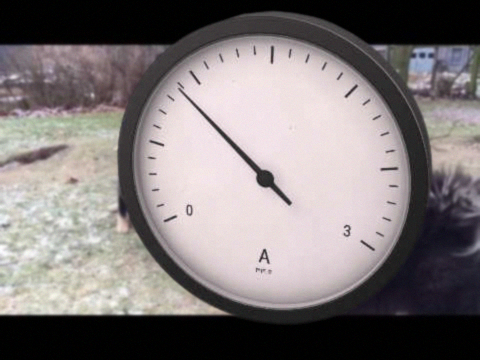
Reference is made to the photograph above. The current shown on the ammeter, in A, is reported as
0.9 A
